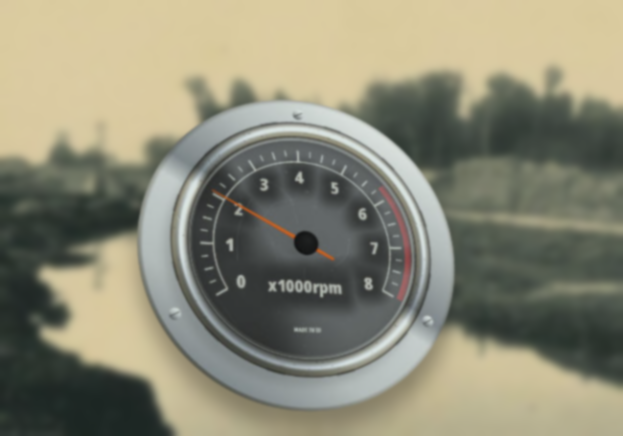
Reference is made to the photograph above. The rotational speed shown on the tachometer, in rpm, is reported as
2000 rpm
